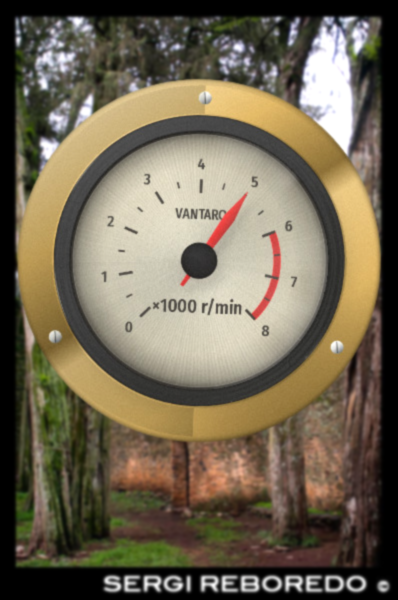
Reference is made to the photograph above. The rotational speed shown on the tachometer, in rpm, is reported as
5000 rpm
